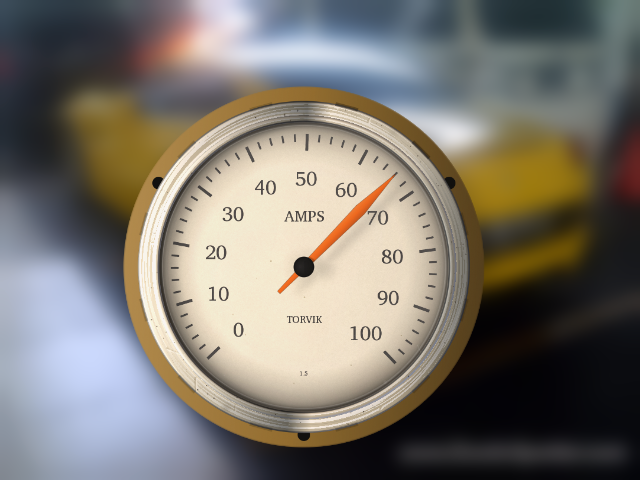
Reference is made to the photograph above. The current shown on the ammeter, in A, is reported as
66 A
